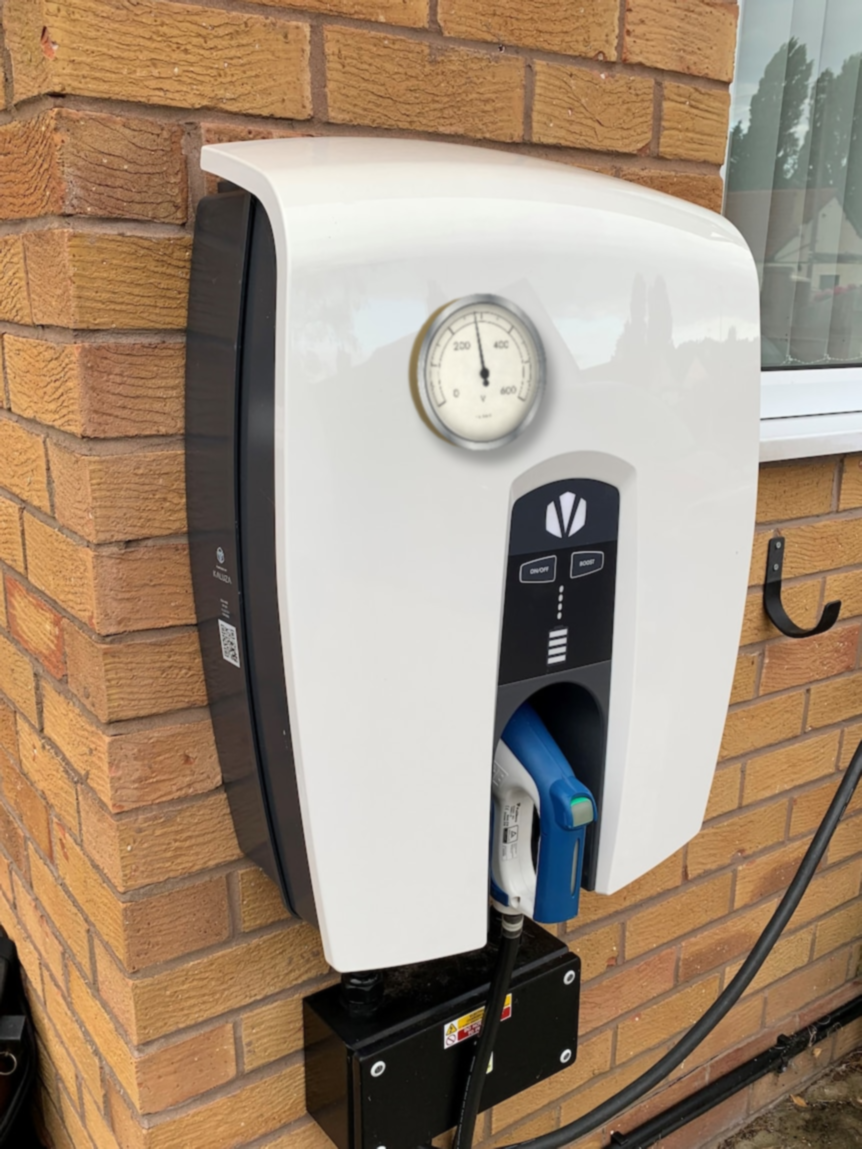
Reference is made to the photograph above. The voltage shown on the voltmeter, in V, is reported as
275 V
